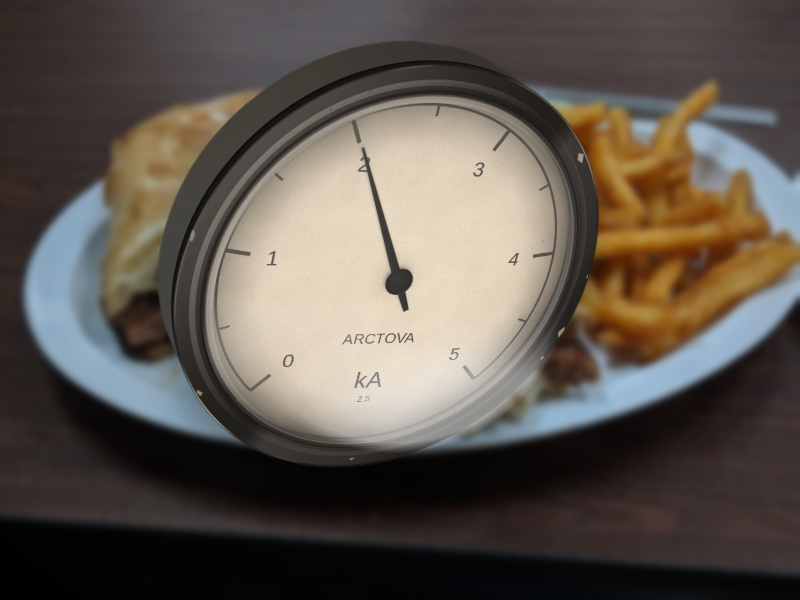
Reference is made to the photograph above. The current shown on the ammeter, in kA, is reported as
2 kA
